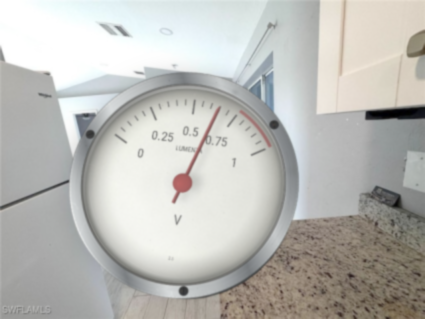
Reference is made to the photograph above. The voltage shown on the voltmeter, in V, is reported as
0.65 V
